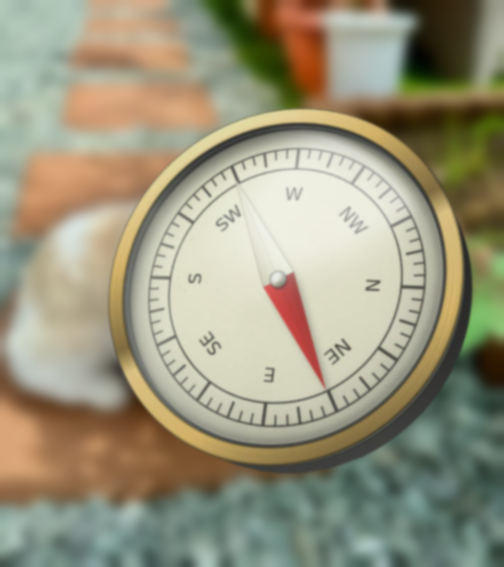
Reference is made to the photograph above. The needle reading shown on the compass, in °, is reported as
60 °
